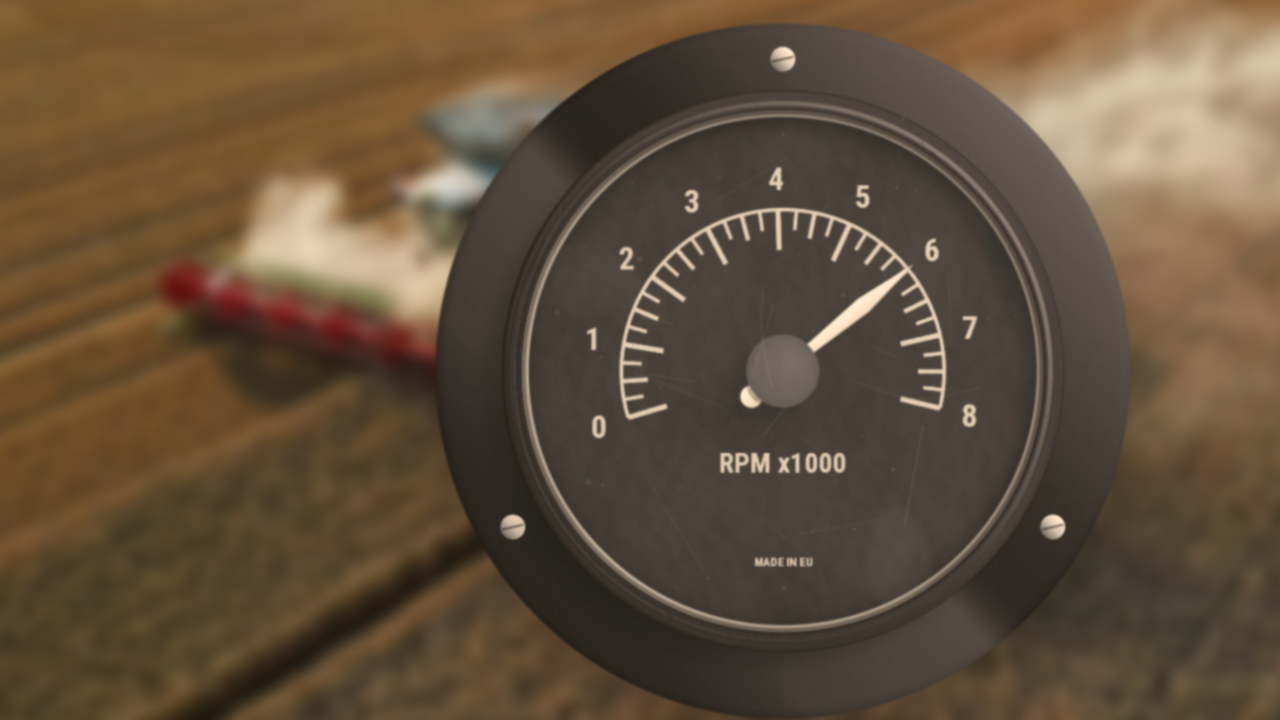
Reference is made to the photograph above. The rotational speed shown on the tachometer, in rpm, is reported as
6000 rpm
